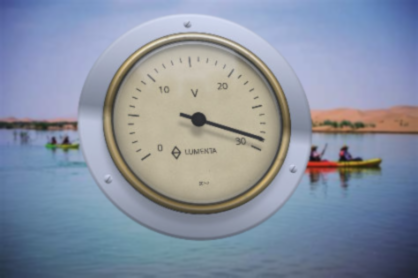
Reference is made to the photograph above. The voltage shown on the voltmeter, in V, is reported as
29 V
